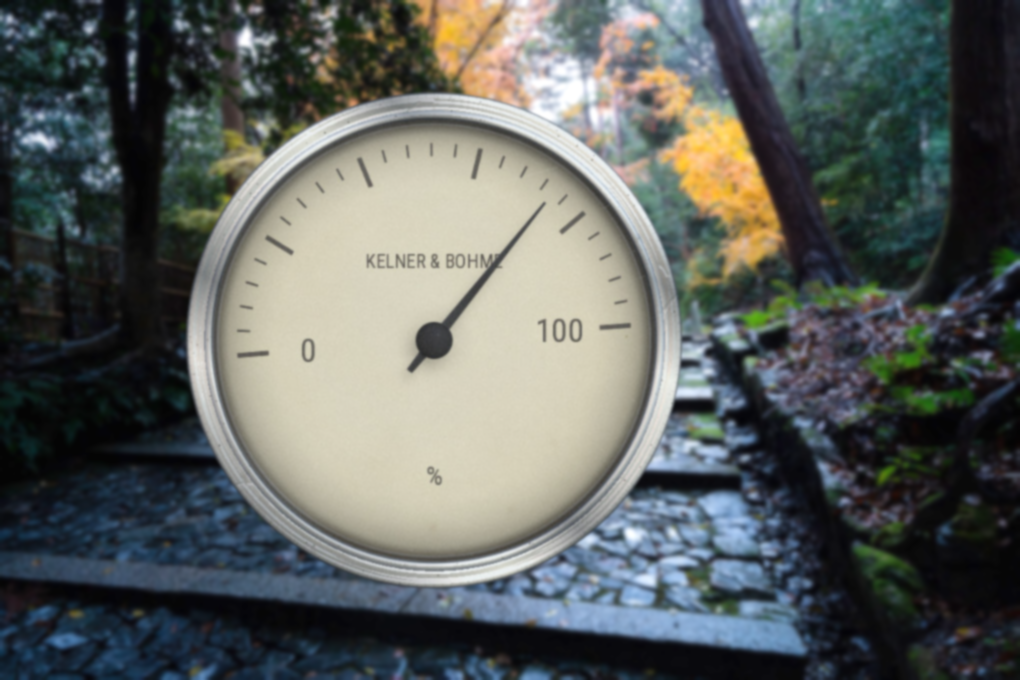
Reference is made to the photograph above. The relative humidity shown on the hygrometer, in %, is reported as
74 %
